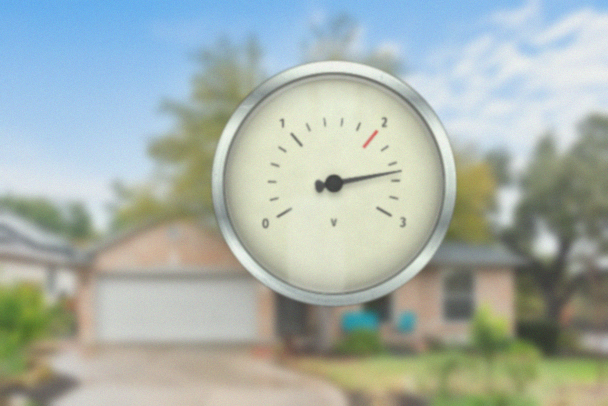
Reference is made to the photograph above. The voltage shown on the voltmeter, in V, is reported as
2.5 V
